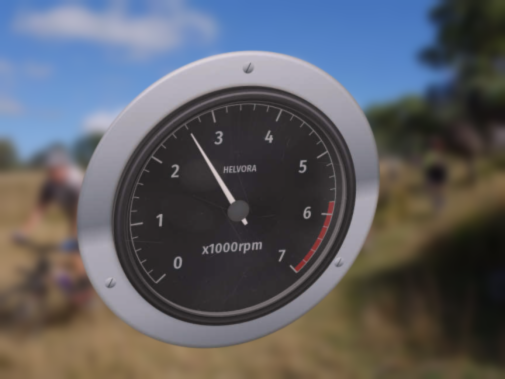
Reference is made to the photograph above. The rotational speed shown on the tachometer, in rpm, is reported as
2600 rpm
